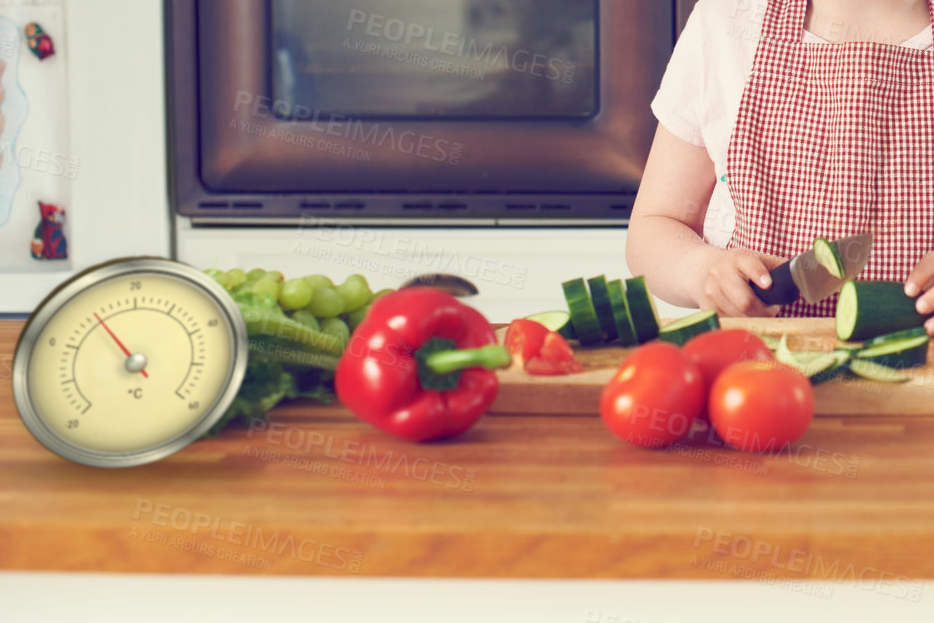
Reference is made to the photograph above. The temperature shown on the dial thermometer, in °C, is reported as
10 °C
